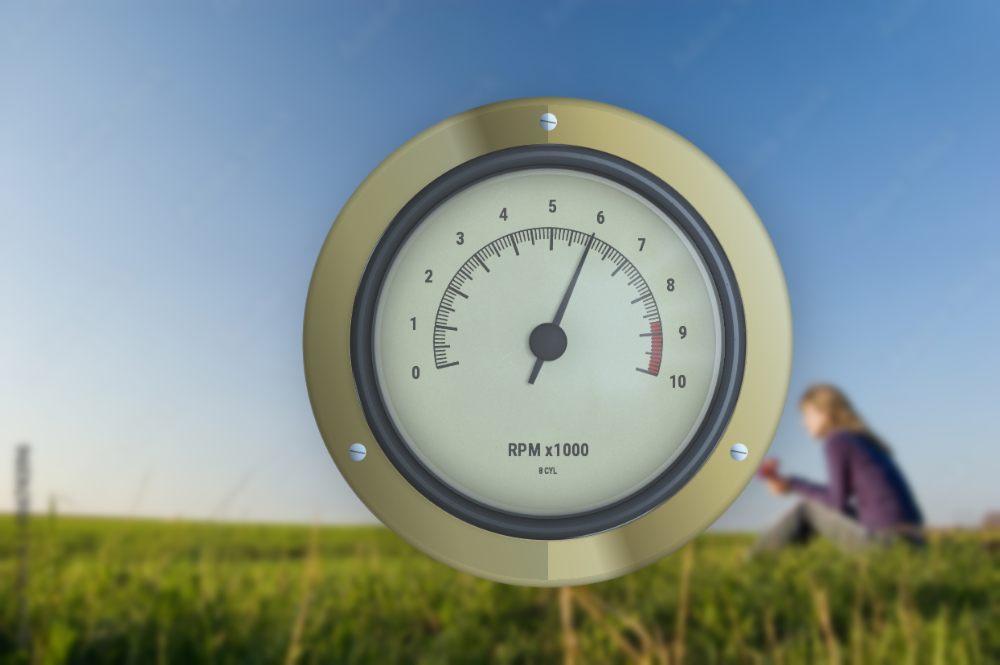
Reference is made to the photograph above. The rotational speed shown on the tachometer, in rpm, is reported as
6000 rpm
